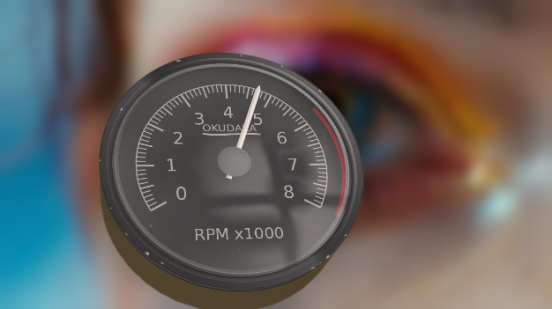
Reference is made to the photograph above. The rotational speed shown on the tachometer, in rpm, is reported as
4700 rpm
